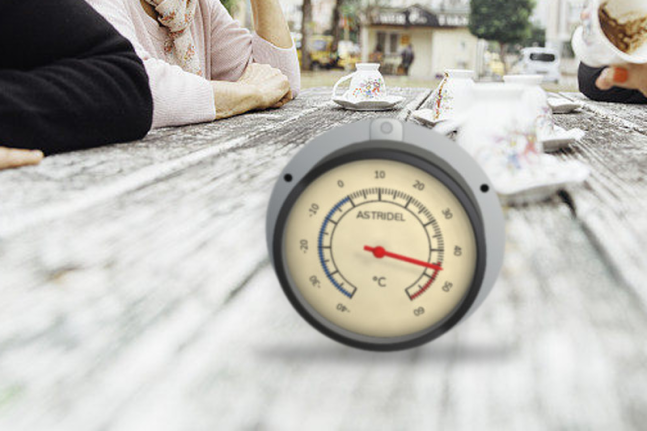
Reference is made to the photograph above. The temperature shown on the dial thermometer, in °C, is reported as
45 °C
